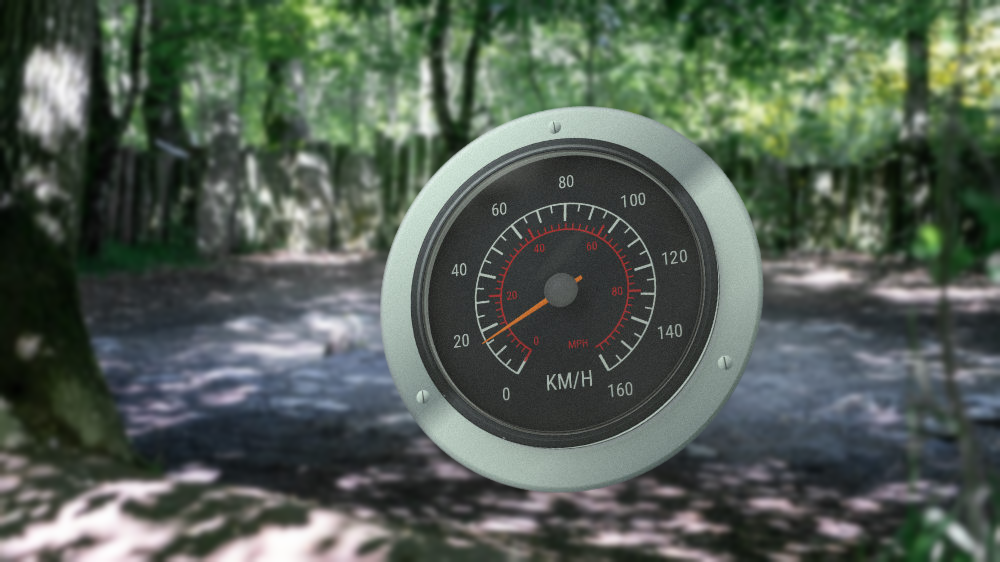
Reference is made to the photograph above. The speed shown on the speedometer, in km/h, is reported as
15 km/h
